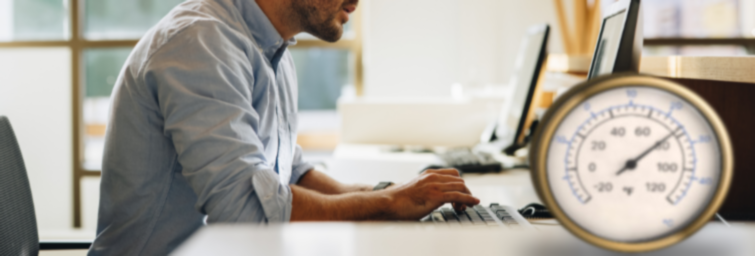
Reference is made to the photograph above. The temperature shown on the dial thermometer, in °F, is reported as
76 °F
